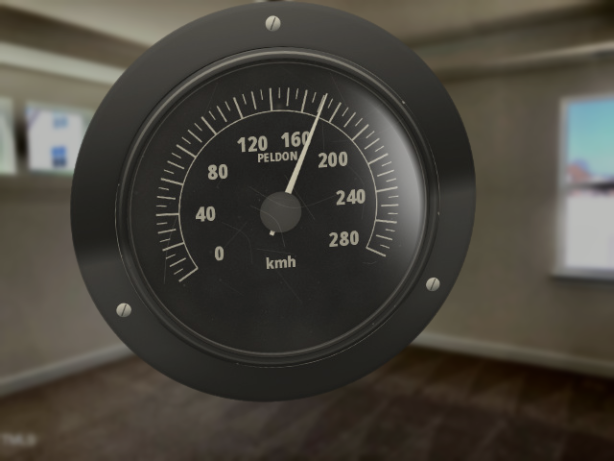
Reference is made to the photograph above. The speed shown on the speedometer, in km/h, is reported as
170 km/h
